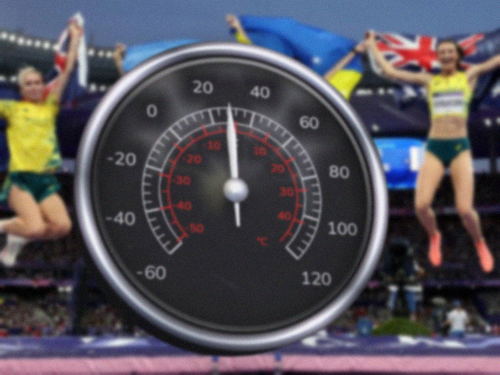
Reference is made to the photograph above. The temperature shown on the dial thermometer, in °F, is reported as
28 °F
